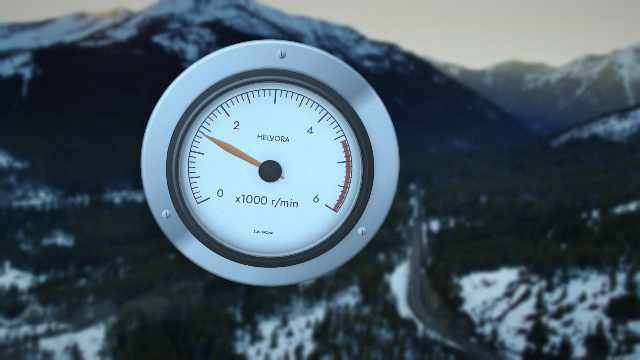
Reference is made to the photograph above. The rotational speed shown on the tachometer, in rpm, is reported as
1400 rpm
